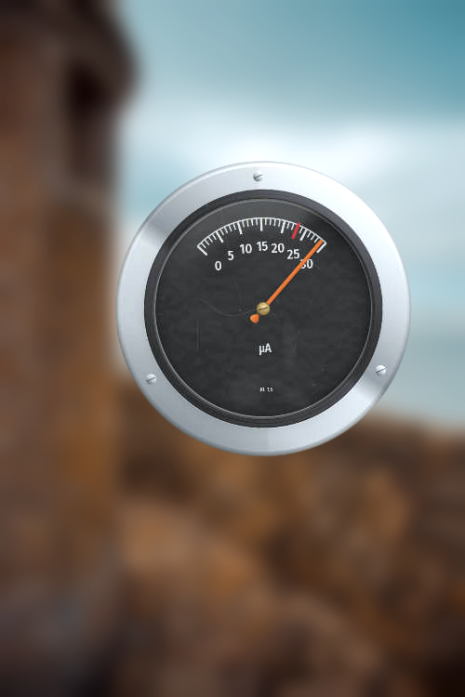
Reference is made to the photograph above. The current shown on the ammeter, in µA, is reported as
29 µA
